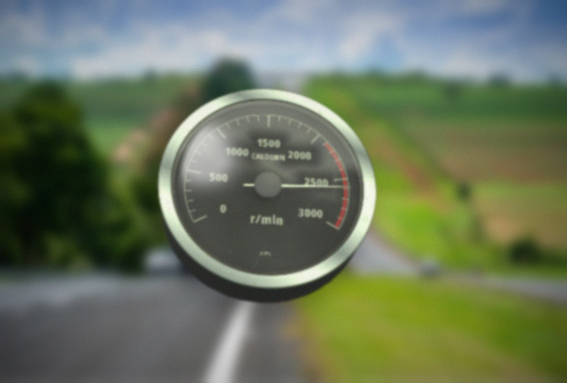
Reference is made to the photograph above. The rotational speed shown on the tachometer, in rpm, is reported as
2600 rpm
